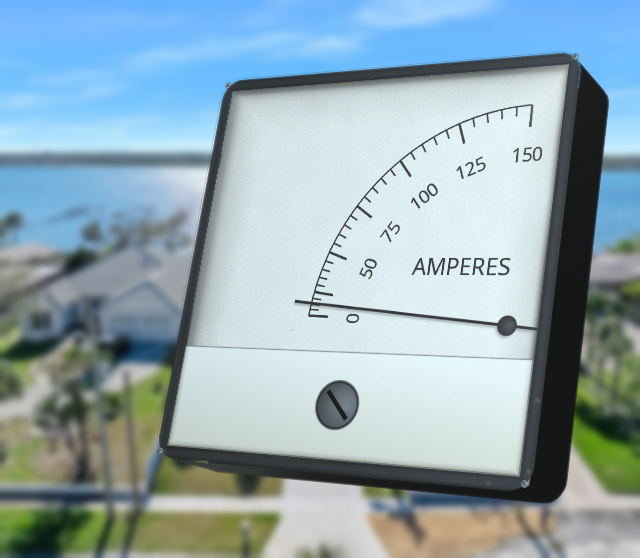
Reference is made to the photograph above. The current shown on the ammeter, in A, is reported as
15 A
